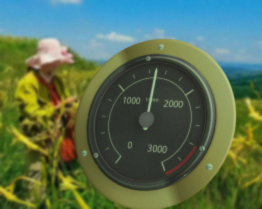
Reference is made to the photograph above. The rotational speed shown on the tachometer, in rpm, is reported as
1500 rpm
